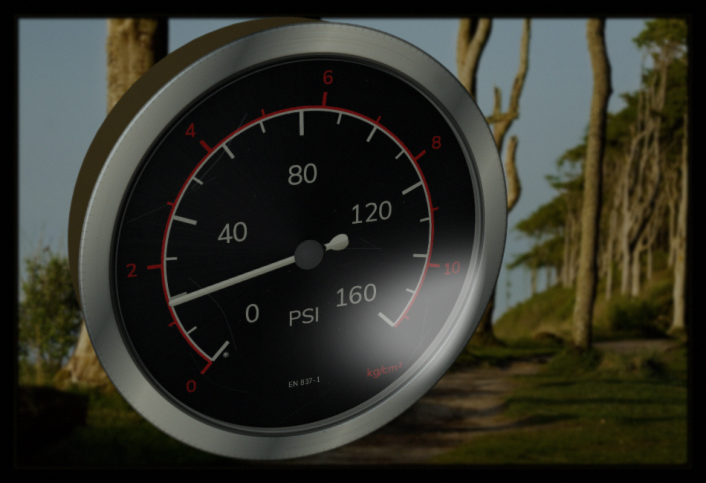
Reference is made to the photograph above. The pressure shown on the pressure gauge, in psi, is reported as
20 psi
